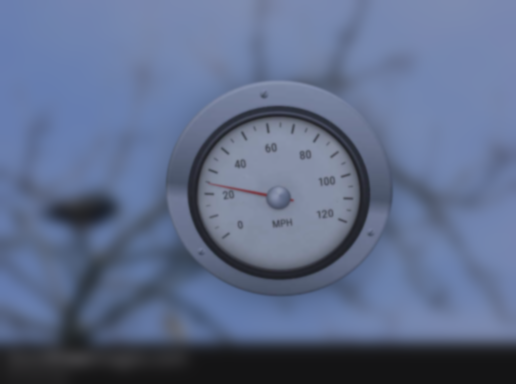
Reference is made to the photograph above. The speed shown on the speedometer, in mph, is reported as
25 mph
